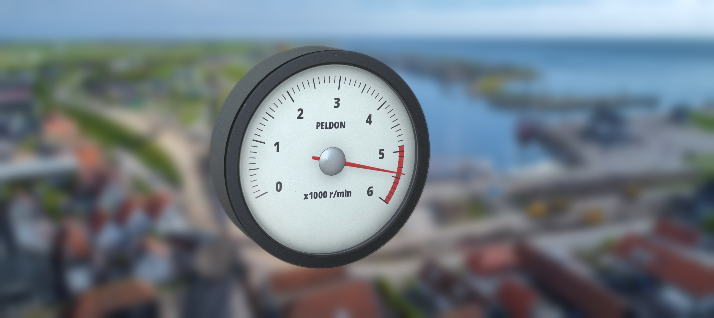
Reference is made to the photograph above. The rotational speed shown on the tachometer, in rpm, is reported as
5400 rpm
